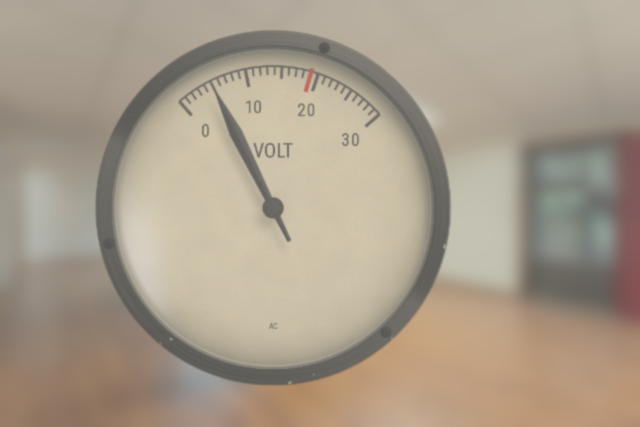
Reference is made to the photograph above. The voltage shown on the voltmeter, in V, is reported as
5 V
